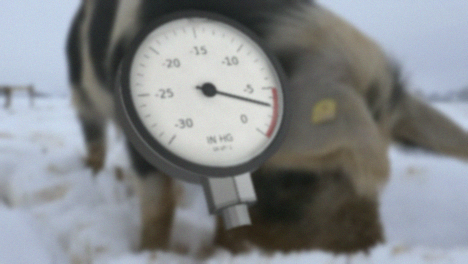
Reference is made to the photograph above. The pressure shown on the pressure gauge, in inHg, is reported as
-3 inHg
